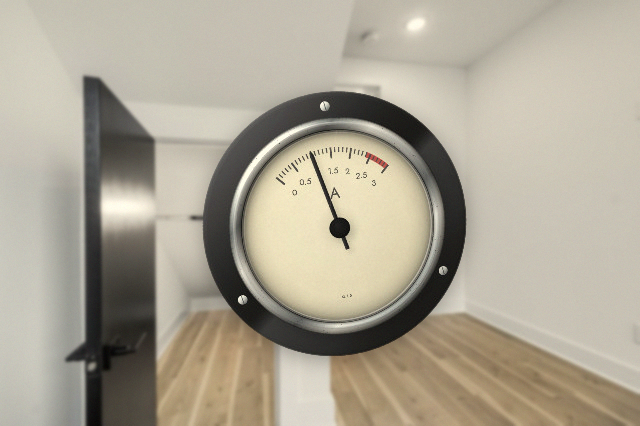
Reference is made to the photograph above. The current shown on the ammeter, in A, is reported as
1 A
